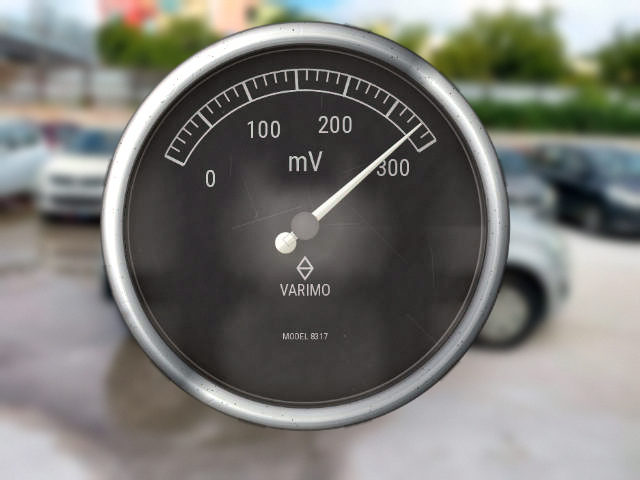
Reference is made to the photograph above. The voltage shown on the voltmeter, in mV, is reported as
280 mV
